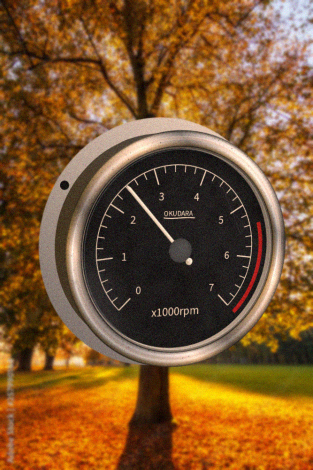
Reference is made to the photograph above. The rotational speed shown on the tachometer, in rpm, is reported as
2400 rpm
